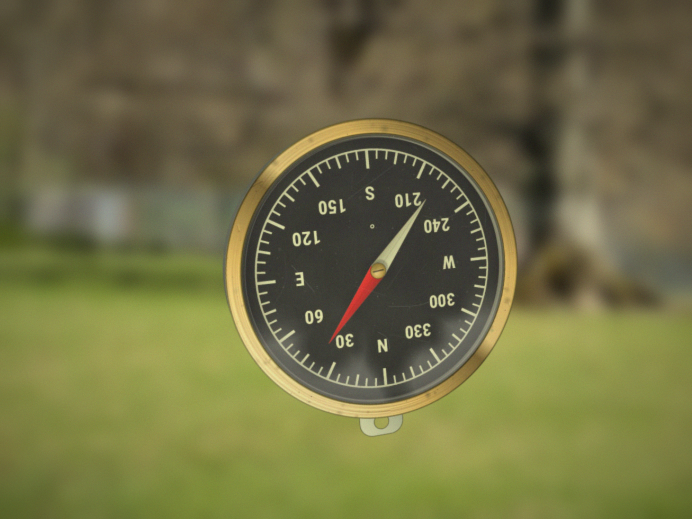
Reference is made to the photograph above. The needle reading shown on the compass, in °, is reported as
40 °
